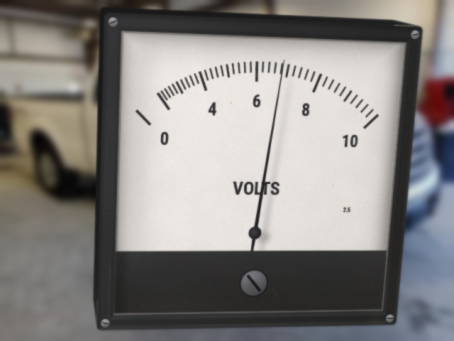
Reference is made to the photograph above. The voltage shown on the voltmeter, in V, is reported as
6.8 V
